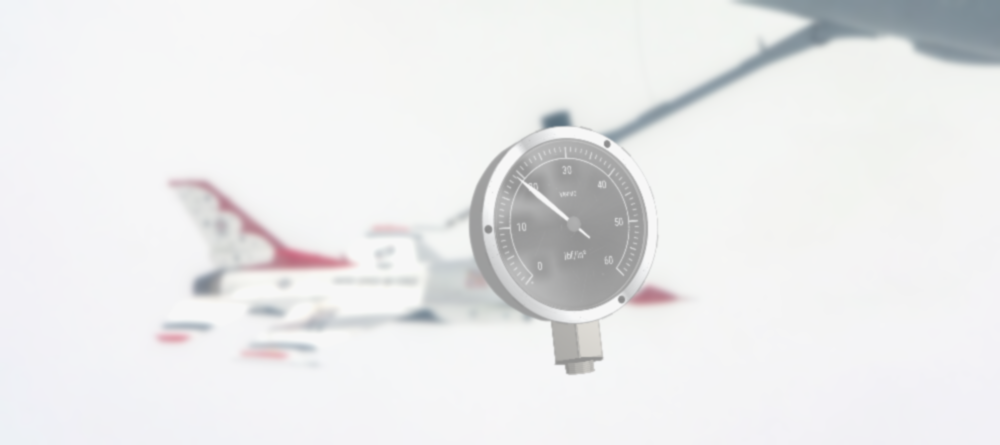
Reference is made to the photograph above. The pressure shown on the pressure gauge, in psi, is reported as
19 psi
